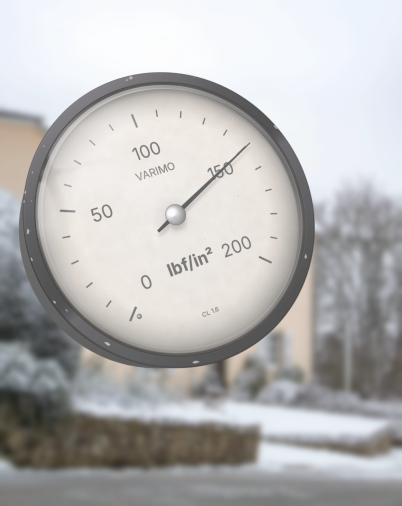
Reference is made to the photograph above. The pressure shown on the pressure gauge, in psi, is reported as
150 psi
